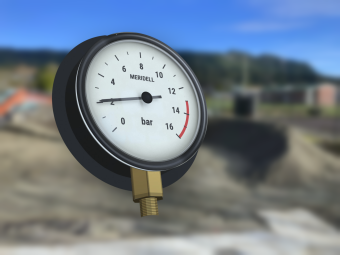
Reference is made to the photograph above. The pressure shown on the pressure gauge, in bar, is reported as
2 bar
